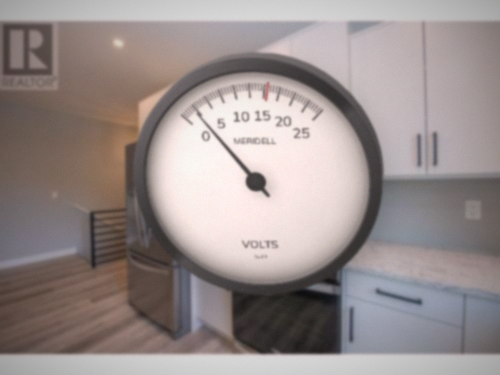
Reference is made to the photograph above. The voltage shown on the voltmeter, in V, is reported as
2.5 V
